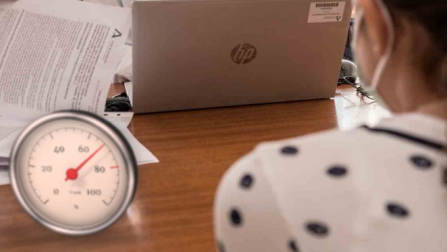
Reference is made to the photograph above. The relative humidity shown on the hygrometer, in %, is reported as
68 %
